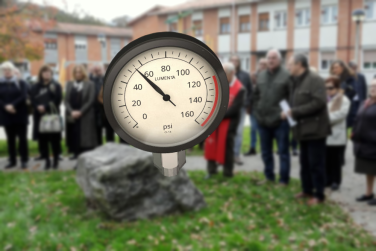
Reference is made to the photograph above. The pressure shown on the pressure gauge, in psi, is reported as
55 psi
